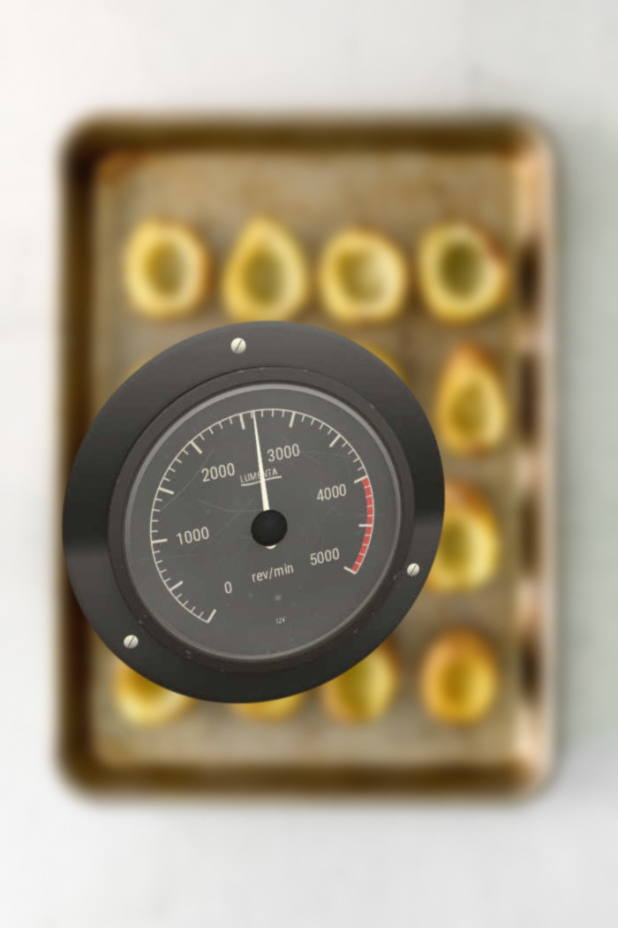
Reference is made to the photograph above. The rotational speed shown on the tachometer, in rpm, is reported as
2600 rpm
